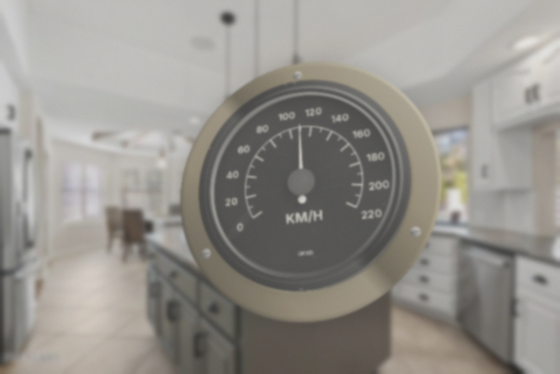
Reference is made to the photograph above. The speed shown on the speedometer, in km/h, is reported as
110 km/h
